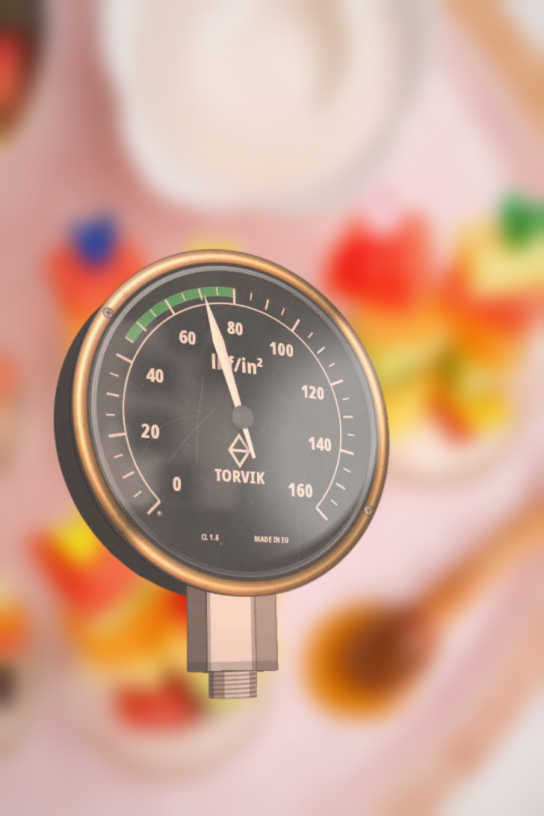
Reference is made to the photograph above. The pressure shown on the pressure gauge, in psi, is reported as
70 psi
